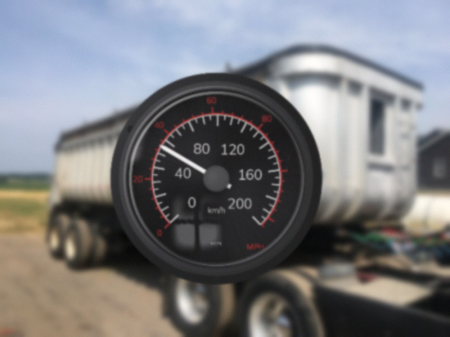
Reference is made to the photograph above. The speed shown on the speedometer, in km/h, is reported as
55 km/h
